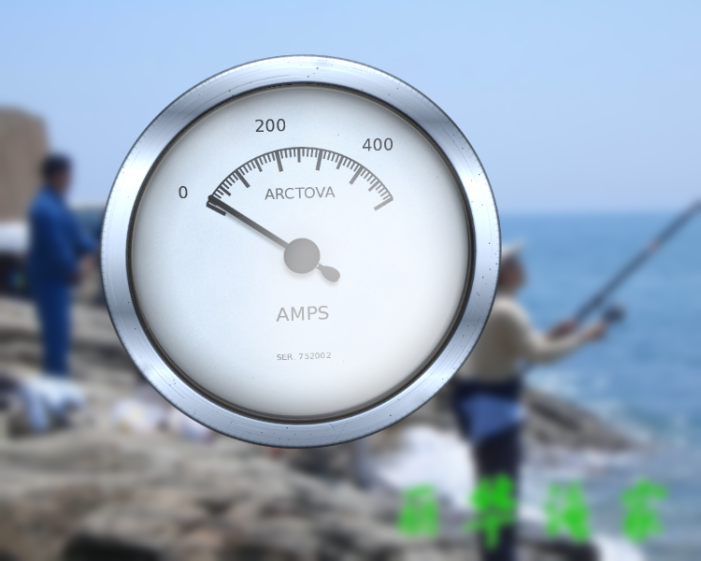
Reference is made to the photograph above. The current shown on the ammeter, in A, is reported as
20 A
